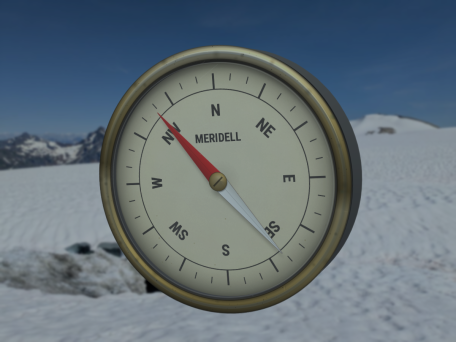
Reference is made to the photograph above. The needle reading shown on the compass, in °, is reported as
320 °
